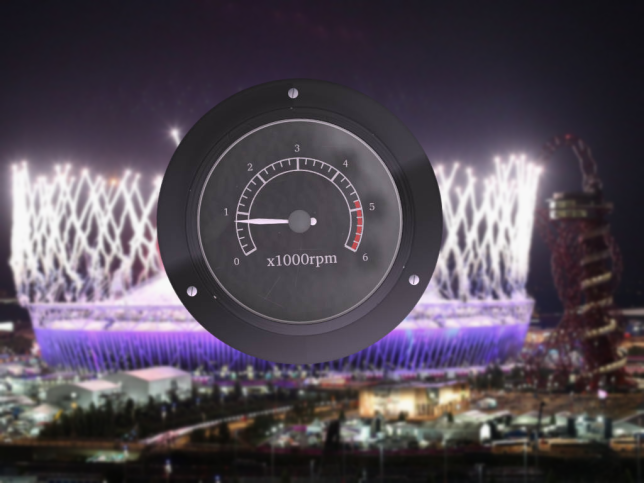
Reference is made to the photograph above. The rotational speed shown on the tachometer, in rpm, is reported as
800 rpm
